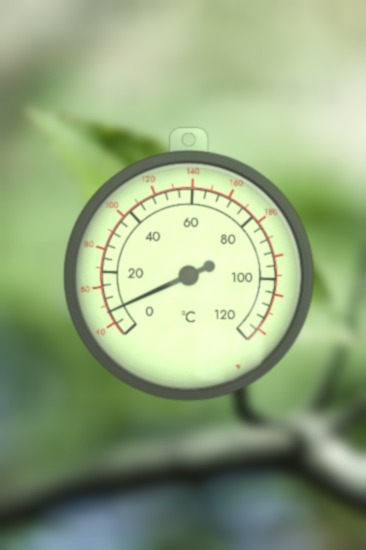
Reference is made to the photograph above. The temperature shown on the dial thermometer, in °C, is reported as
8 °C
